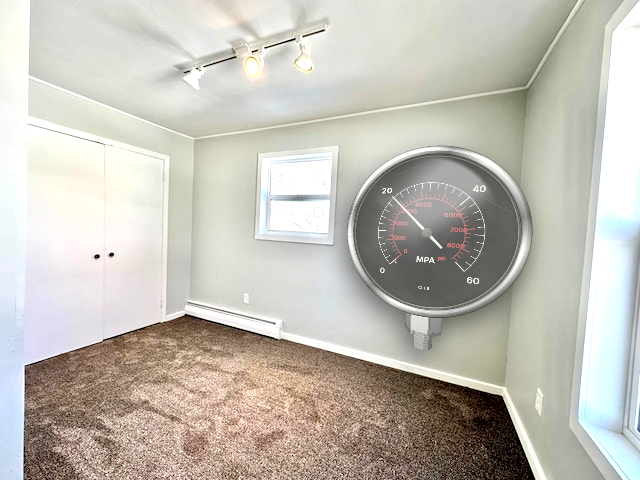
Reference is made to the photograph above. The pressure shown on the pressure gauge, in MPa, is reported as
20 MPa
